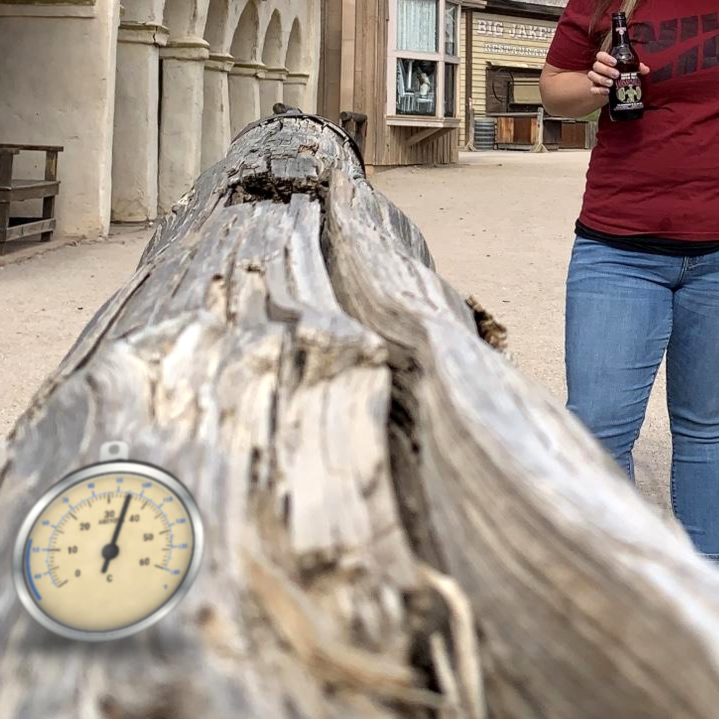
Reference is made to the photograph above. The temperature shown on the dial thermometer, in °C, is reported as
35 °C
